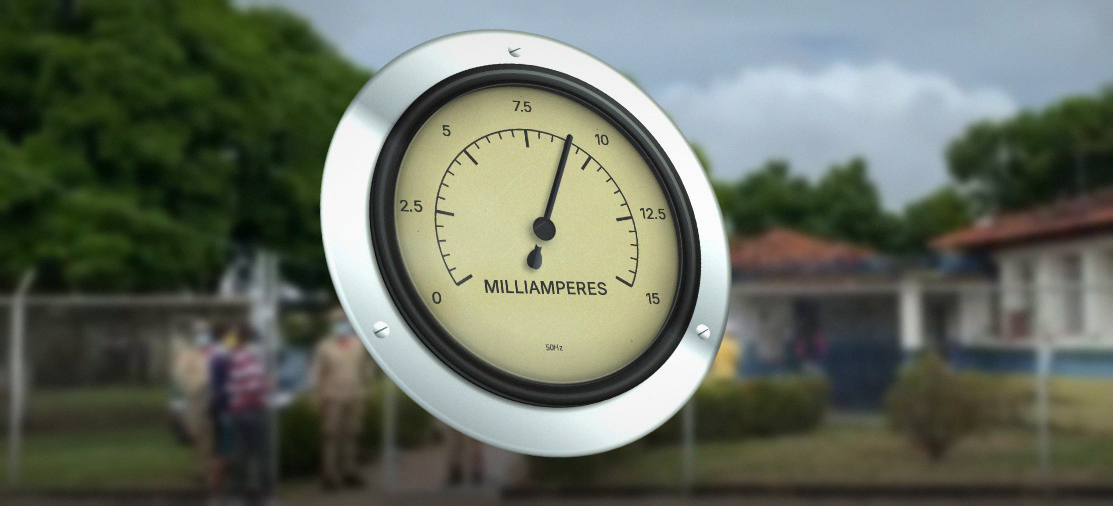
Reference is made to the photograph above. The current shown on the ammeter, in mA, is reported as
9 mA
